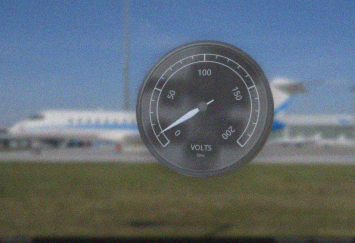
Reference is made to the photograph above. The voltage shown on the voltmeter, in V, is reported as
10 V
